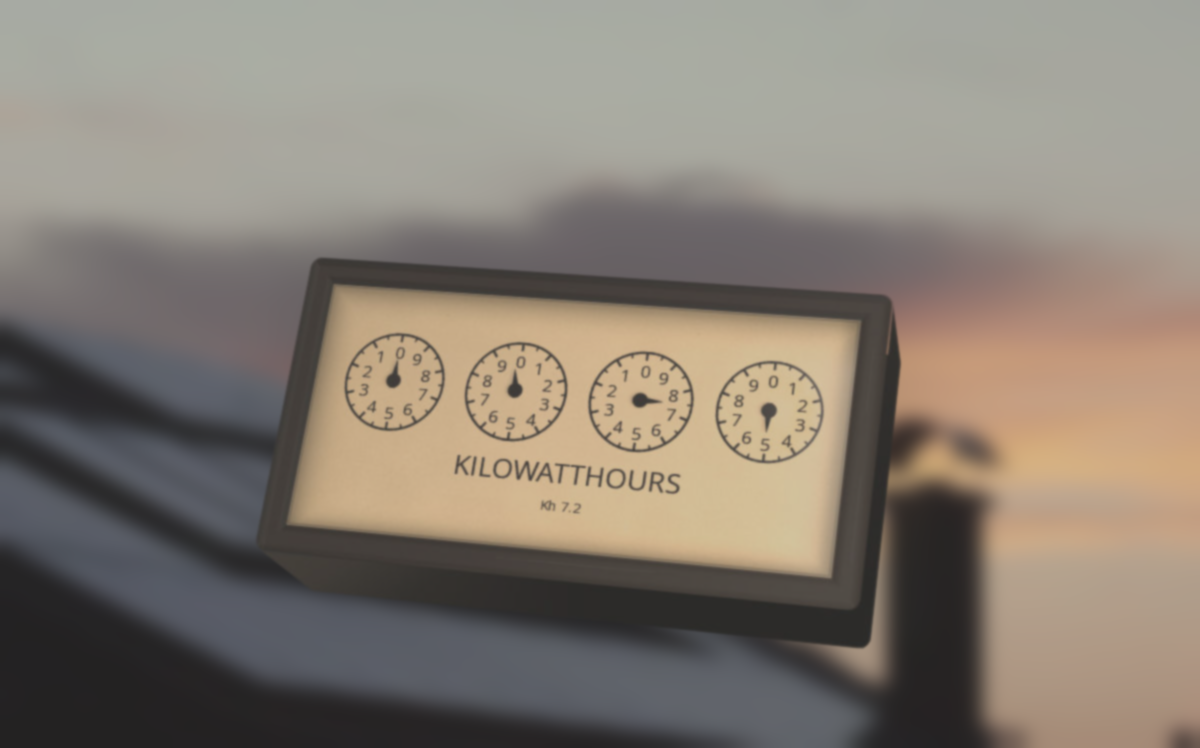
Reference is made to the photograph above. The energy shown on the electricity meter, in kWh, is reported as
9975 kWh
